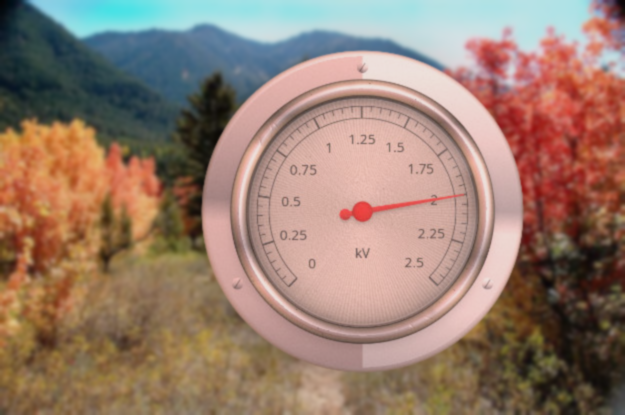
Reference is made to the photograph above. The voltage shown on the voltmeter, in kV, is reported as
2 kV
